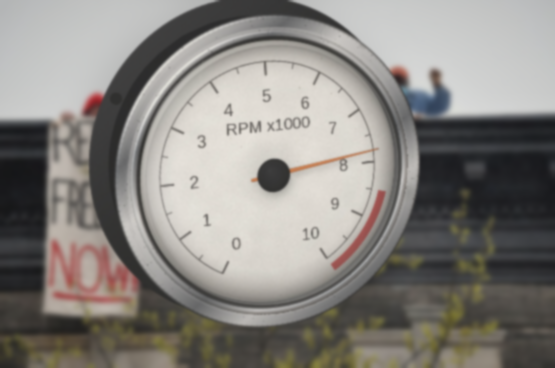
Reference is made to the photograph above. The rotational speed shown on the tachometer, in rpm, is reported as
7750 rpm
